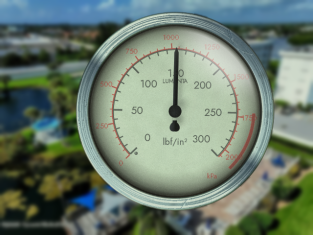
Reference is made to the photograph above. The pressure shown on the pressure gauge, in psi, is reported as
150 psi
